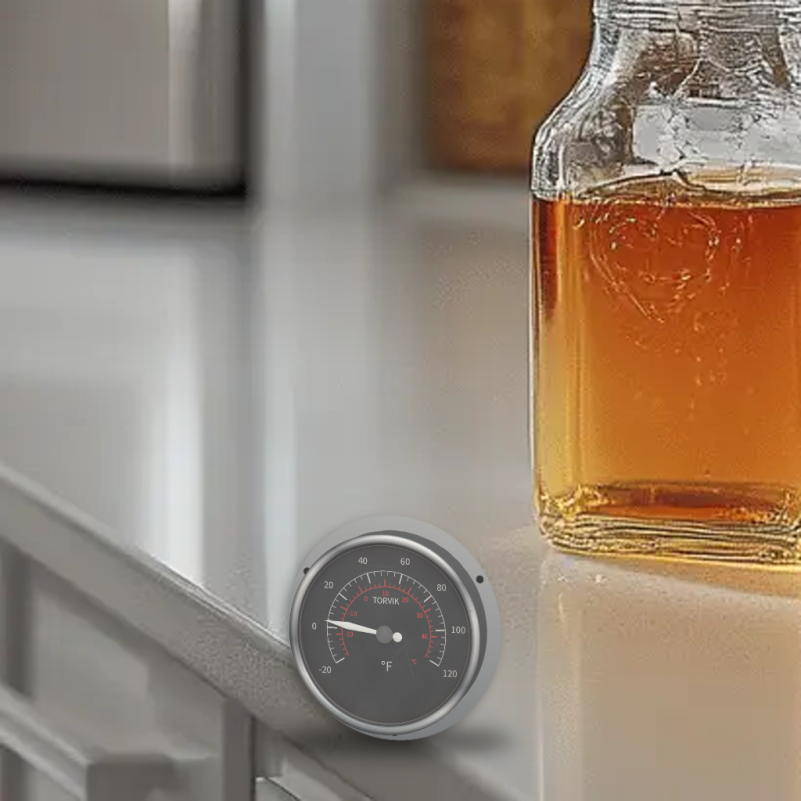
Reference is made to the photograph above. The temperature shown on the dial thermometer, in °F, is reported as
4 °F
